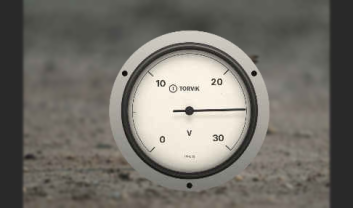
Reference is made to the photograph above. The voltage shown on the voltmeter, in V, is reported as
25 V
